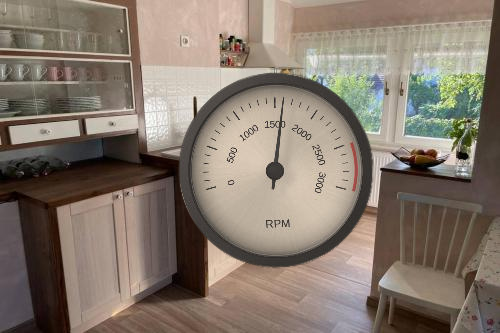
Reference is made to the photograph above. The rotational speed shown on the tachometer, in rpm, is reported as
1600 rpm
